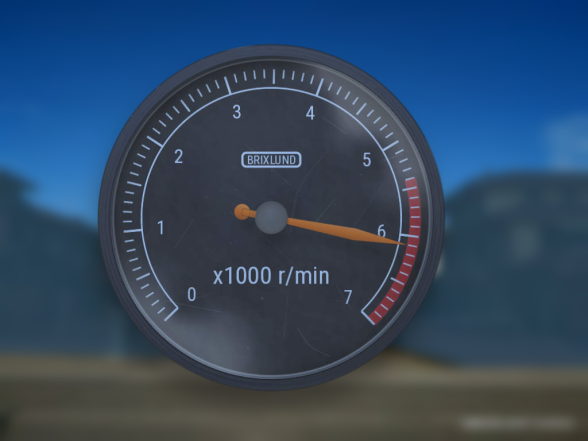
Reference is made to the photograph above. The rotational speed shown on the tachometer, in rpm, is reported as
6100 rpm
